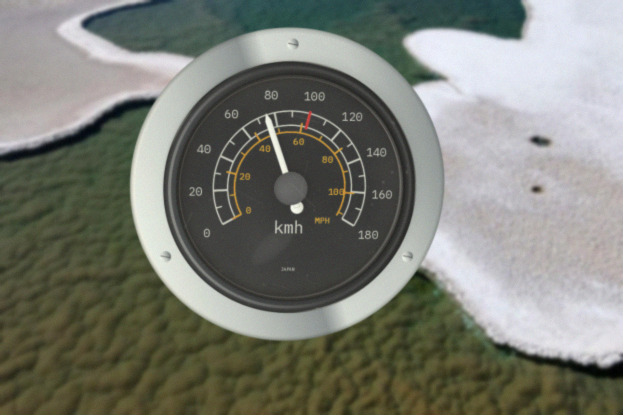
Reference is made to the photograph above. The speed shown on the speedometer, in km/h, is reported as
75 km/h
